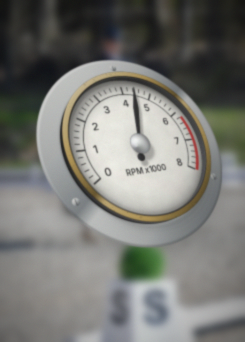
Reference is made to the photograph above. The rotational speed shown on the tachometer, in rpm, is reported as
4400 rpm
